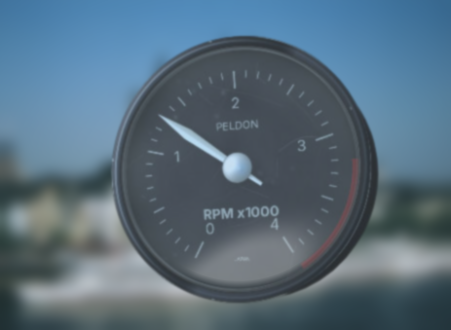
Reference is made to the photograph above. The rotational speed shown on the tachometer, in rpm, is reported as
1300 rpm
